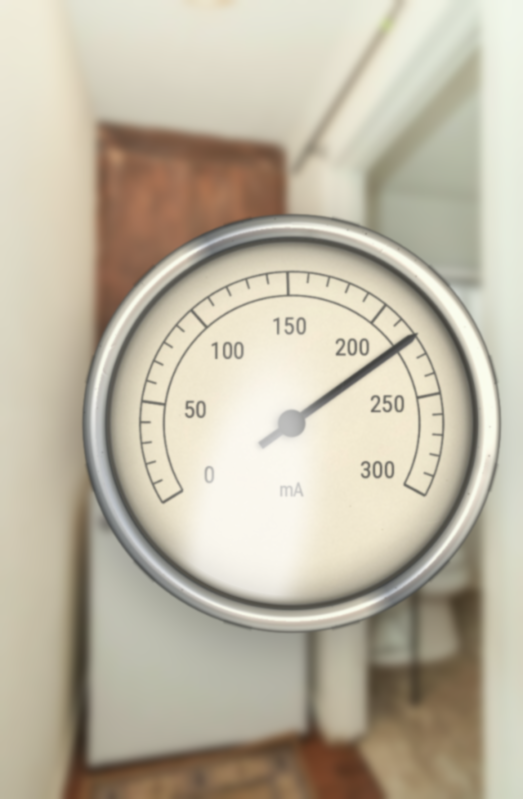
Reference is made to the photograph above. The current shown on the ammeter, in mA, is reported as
220 mA
